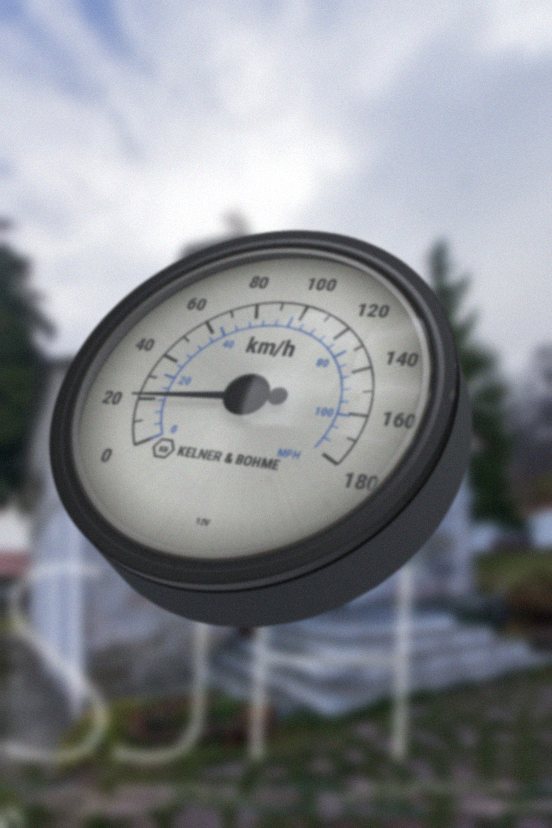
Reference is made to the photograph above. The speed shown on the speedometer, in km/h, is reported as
20 km/h
